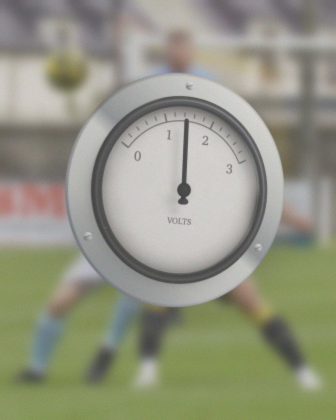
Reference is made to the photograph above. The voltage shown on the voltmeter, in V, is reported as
1.4 V
